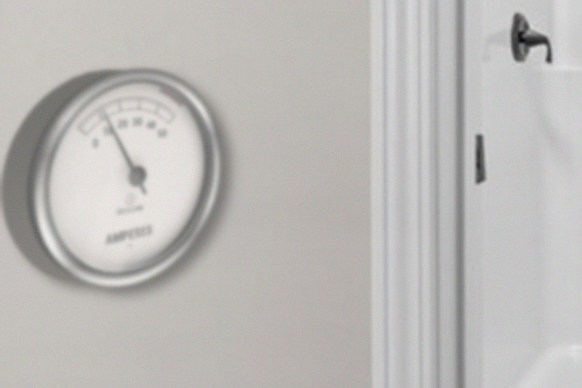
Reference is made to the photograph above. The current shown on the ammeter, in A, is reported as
10 A
